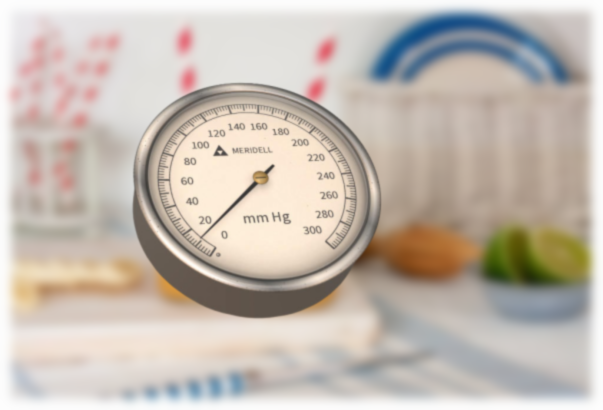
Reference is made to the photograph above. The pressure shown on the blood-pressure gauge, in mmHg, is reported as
10 mmHg
